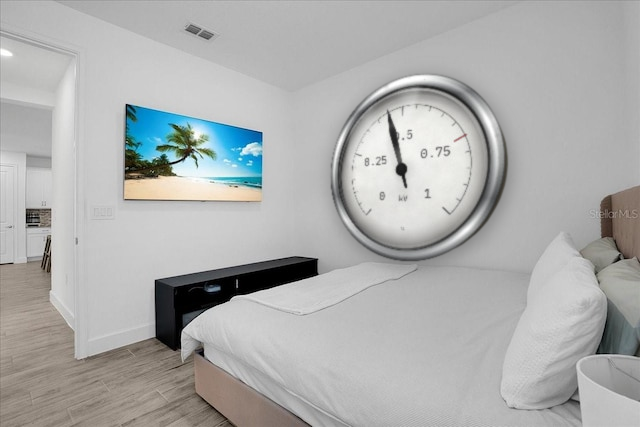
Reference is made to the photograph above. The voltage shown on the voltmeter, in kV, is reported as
0.45 kV
